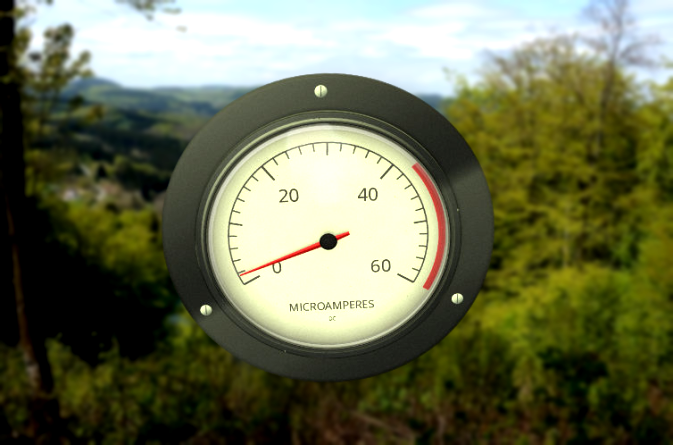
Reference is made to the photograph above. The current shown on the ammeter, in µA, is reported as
2 µA
